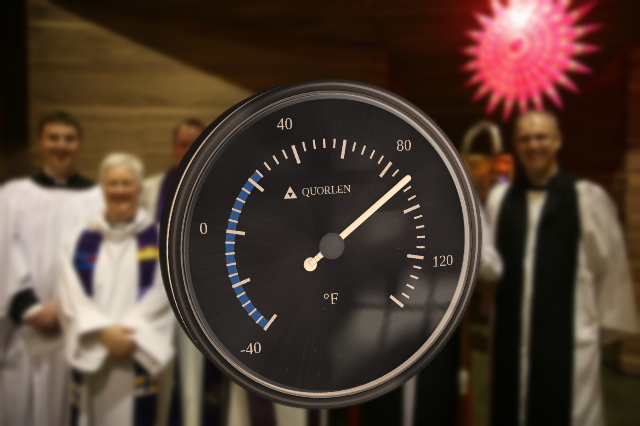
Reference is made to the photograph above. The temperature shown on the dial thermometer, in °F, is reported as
88 °F
